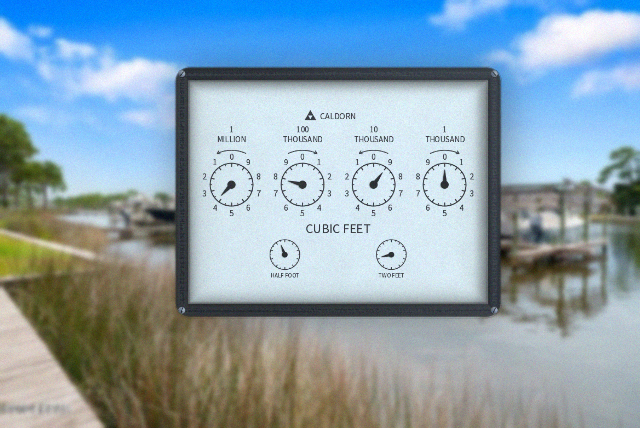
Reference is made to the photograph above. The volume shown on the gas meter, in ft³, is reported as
379000 ft³
